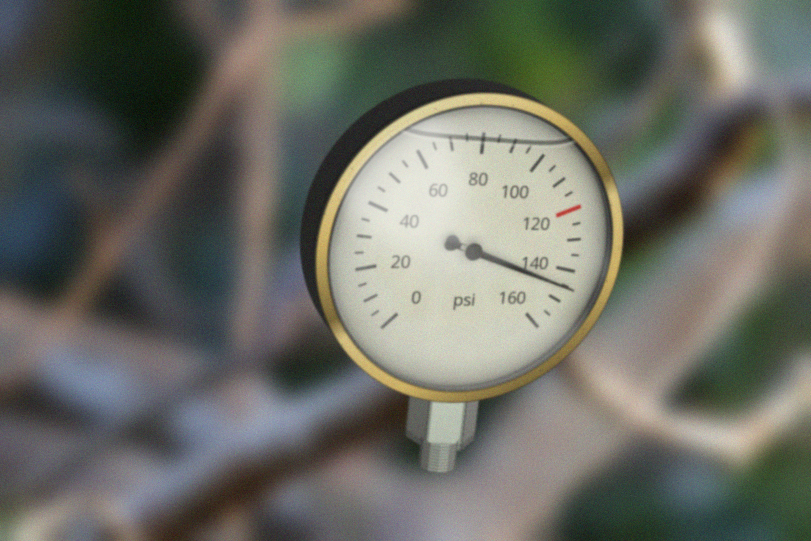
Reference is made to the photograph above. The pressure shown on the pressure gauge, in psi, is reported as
145 psi
